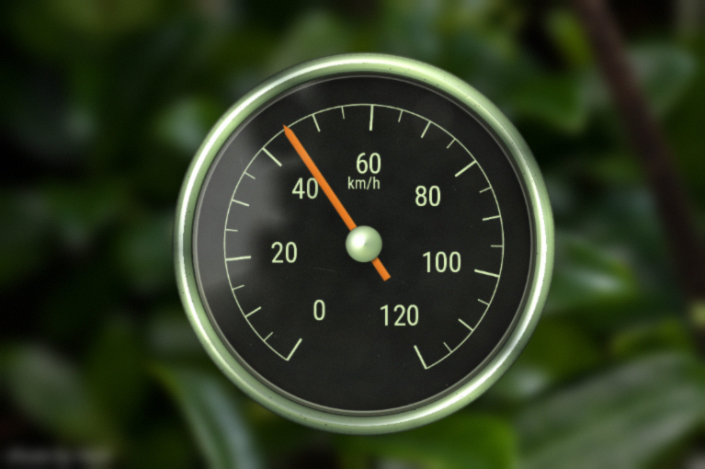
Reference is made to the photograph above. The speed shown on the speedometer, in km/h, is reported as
45 km/h
